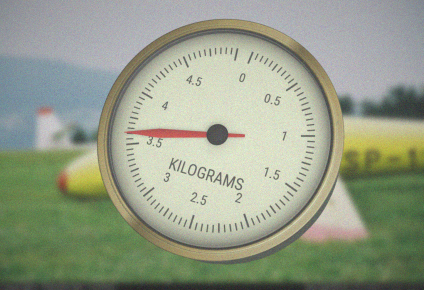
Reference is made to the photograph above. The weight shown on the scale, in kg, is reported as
3.6 kg
